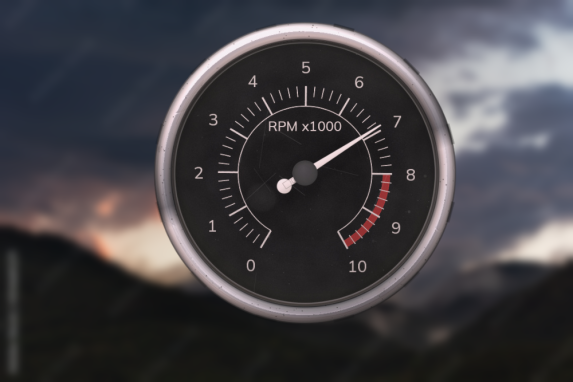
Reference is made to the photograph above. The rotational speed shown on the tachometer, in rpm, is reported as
6900 rpm
